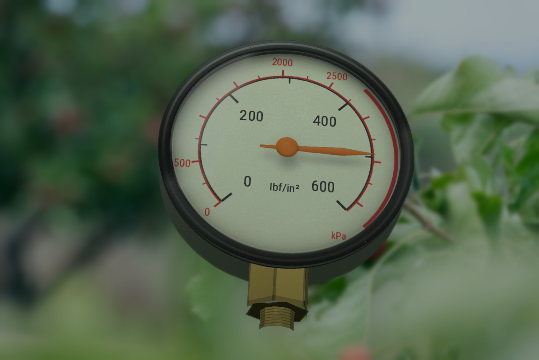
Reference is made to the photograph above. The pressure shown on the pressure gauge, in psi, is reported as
500 psi
